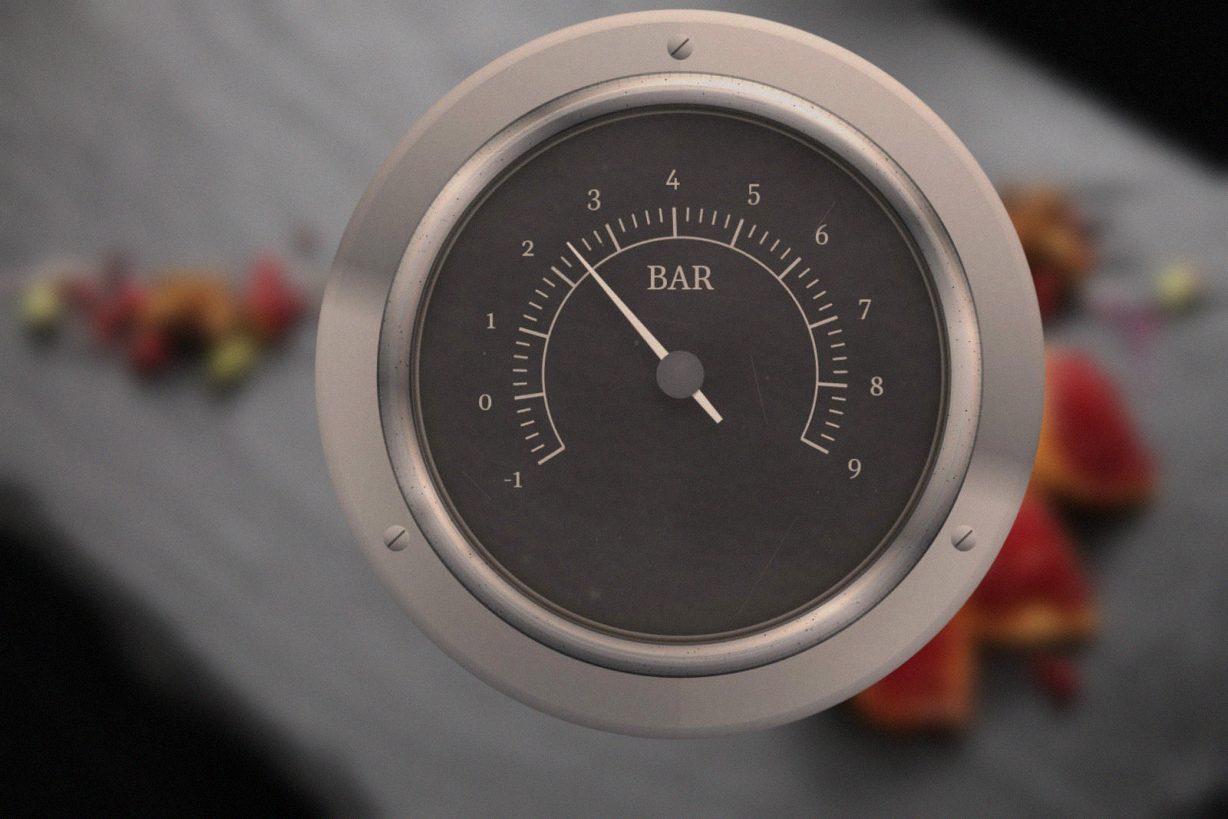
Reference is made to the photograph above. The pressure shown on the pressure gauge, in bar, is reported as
2.4 bar
